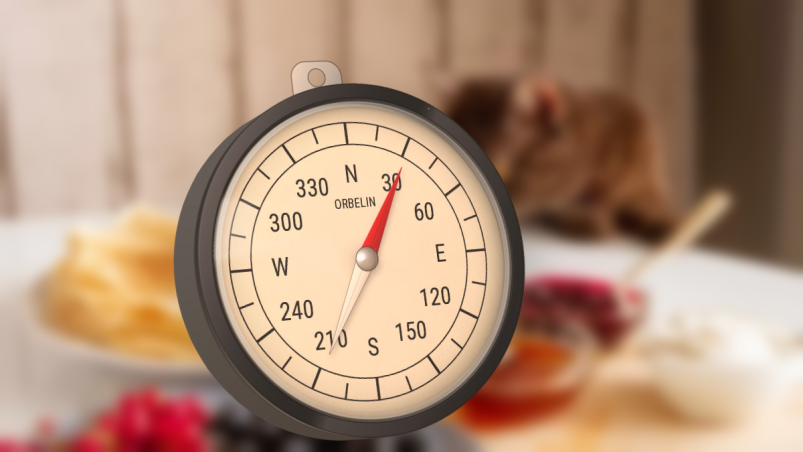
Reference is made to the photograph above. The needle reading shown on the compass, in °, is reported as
30 °
